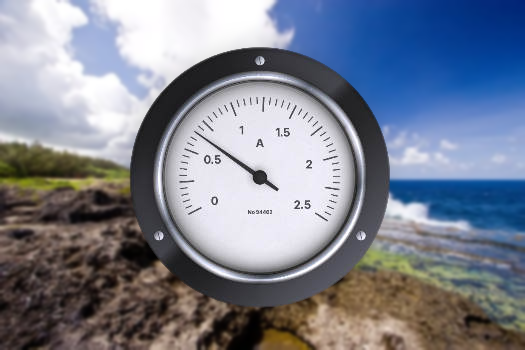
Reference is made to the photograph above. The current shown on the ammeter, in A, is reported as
0.65 A
